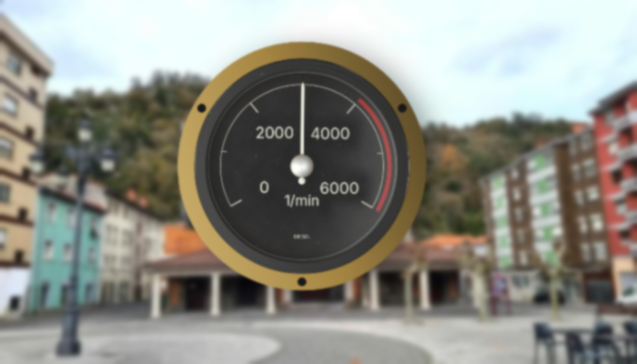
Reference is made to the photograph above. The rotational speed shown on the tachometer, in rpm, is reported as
3000 rpm
